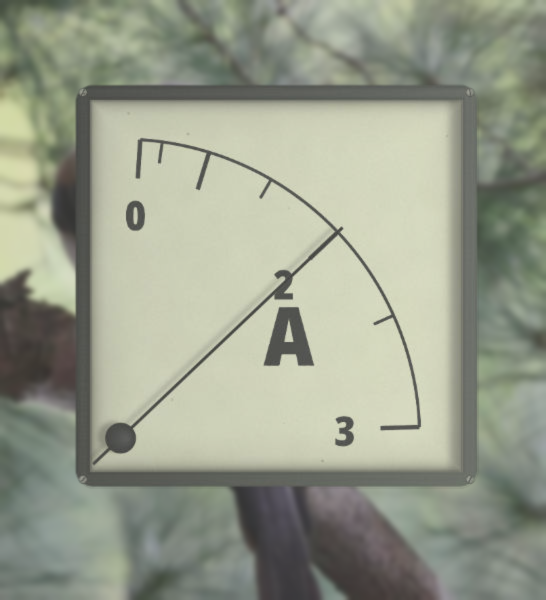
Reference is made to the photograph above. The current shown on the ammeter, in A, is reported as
2 A
